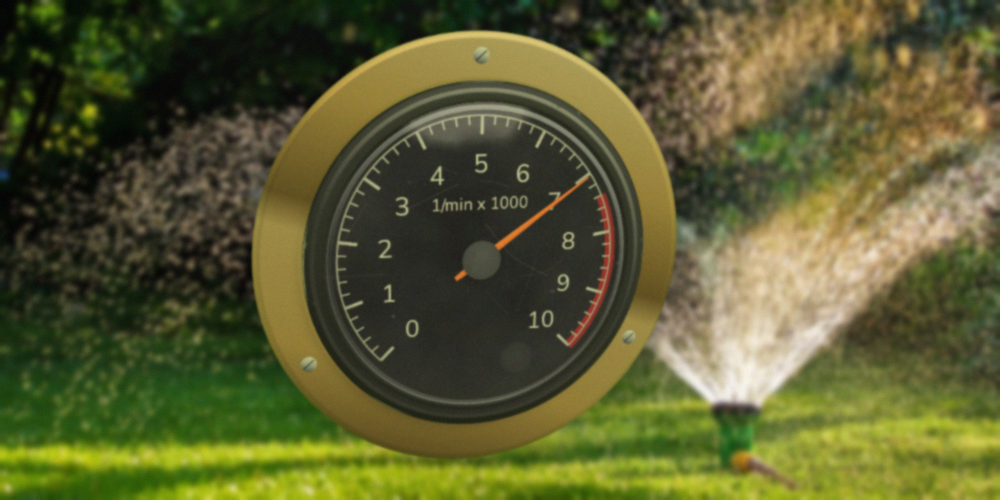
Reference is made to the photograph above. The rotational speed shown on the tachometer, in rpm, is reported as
7000 rpm
